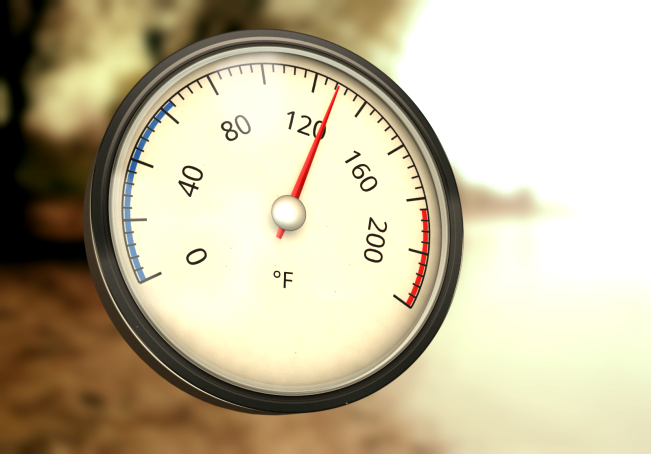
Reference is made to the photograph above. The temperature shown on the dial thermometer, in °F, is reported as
128 °F
